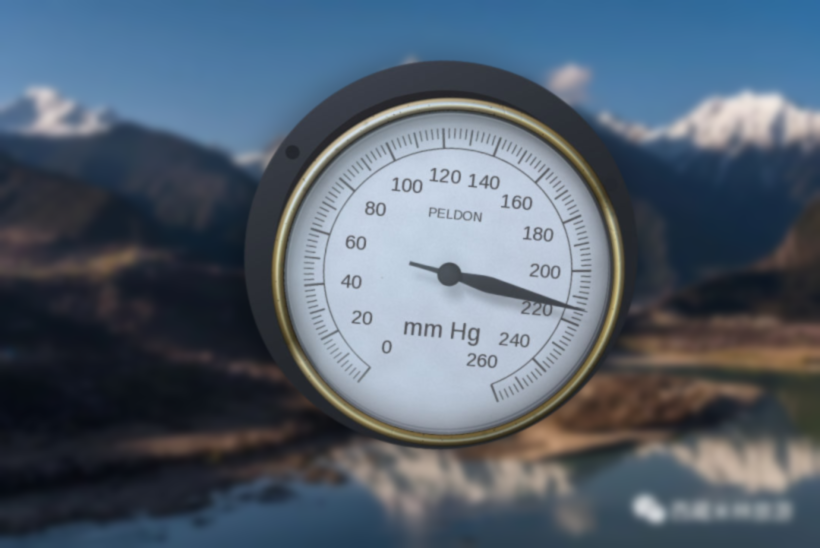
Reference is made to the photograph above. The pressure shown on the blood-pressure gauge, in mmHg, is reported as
214 mmHg
